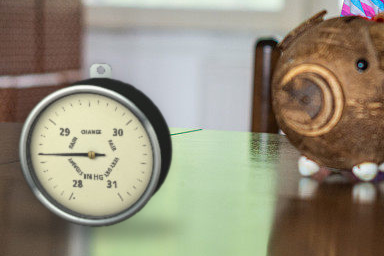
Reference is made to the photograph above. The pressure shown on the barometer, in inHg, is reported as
28.6 inHg
